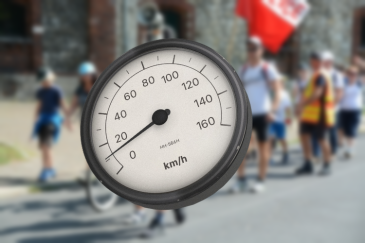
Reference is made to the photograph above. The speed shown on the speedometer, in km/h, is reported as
10 km/h
